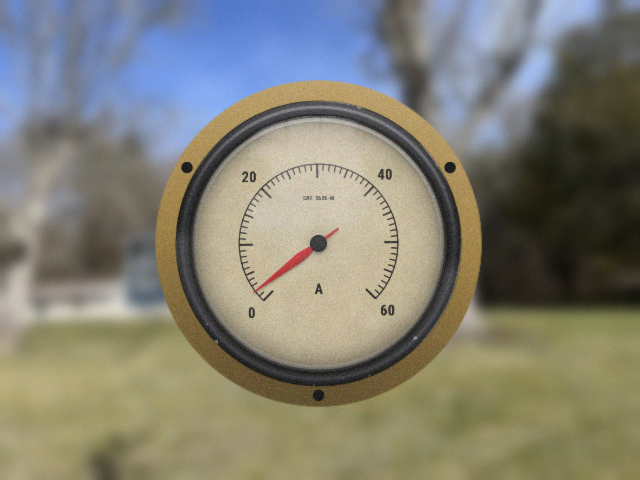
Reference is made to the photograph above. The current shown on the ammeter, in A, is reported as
2 A
